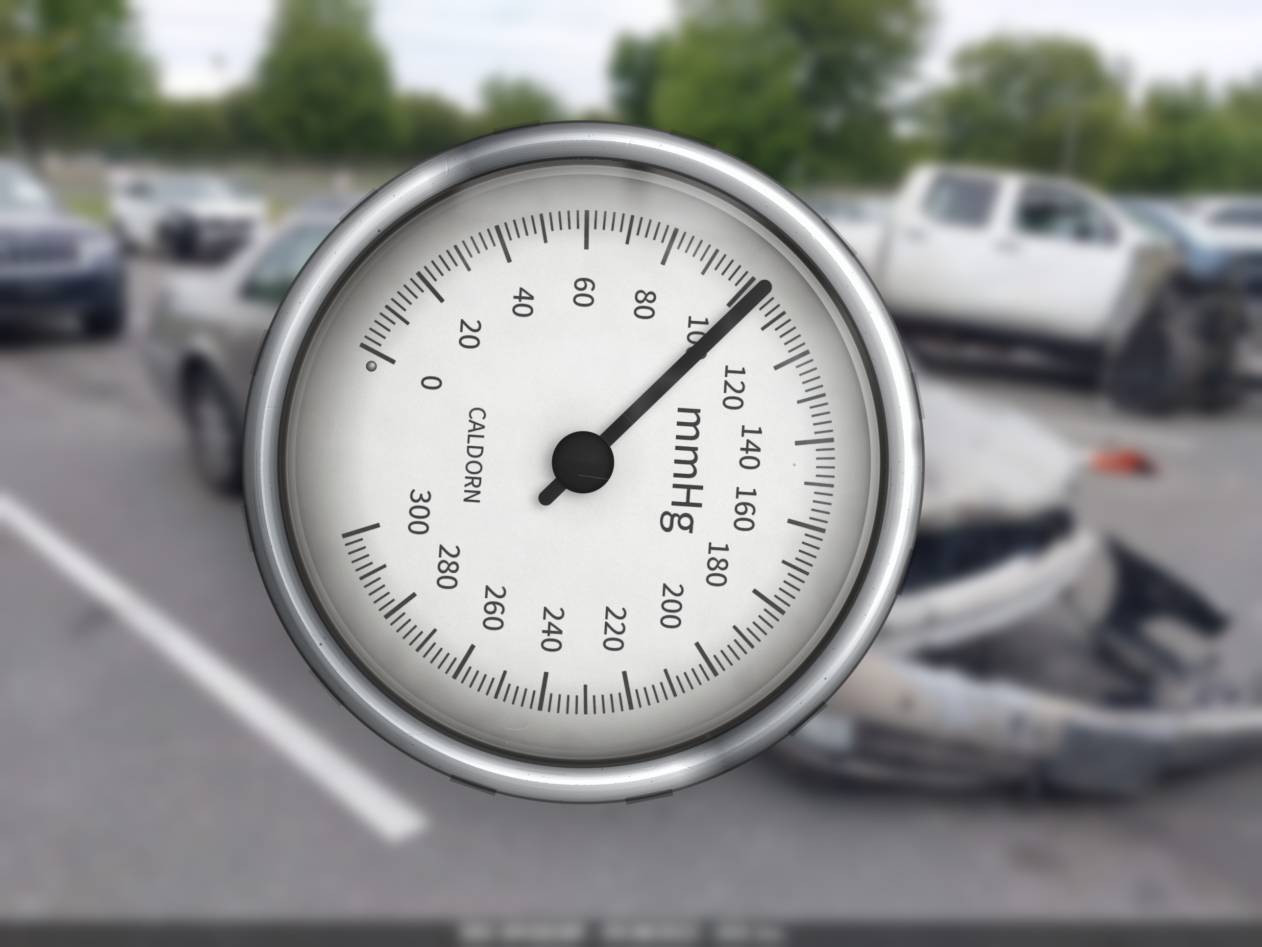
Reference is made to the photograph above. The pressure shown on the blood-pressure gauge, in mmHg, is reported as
103 mmHg
